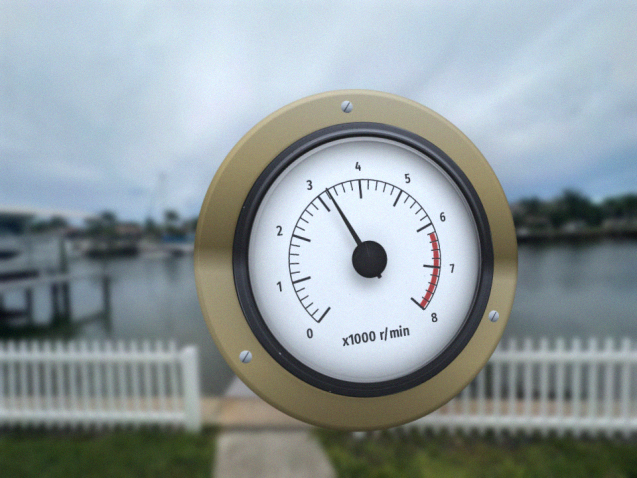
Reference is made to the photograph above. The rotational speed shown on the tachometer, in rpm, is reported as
3200 rpm
